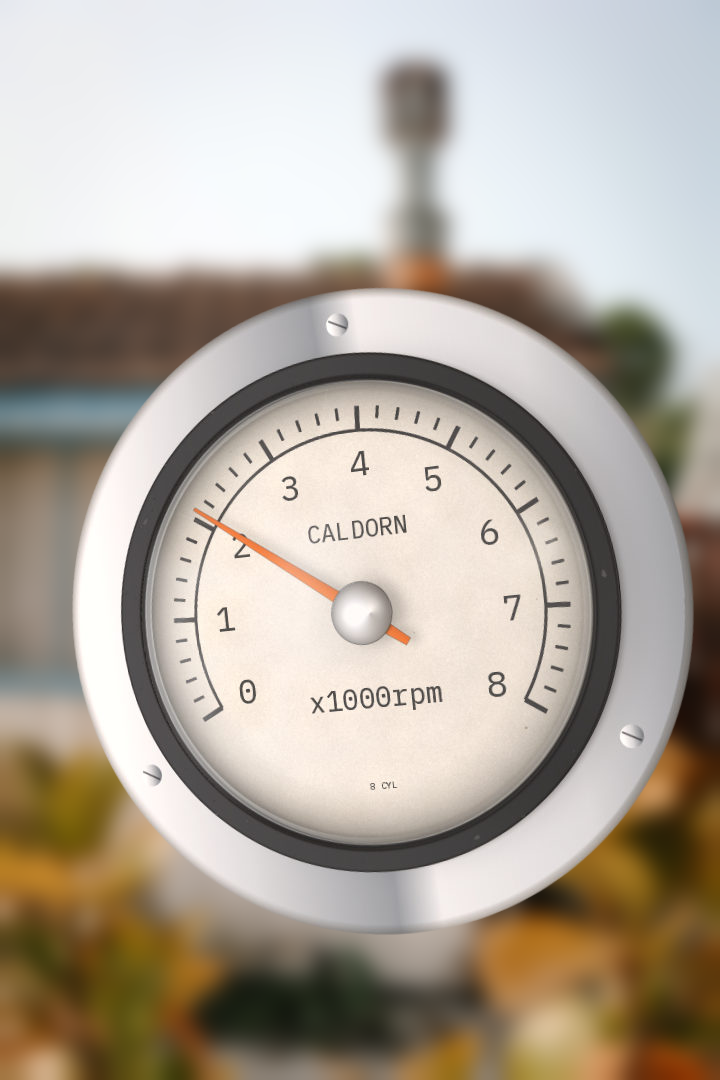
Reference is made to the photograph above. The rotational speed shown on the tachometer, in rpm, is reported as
2100 rpm
